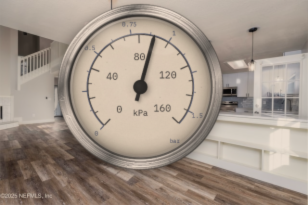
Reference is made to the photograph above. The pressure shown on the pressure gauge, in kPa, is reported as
90 kPa
